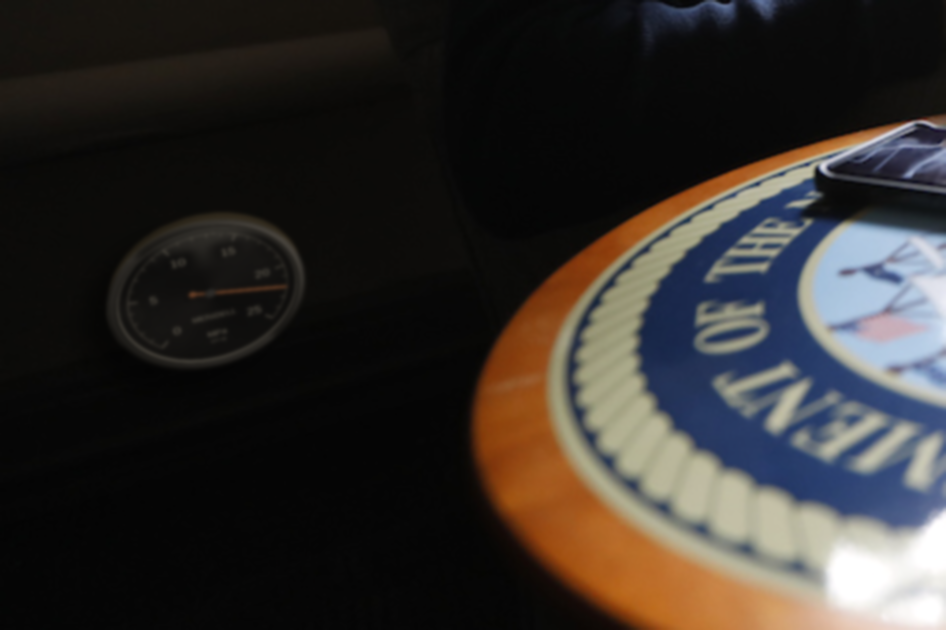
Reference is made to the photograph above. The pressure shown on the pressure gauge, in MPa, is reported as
22 MPa
